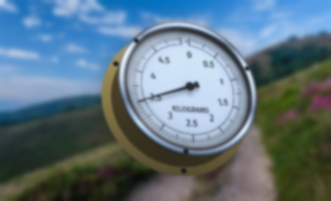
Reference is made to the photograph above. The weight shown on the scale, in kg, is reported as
3.5 kg
